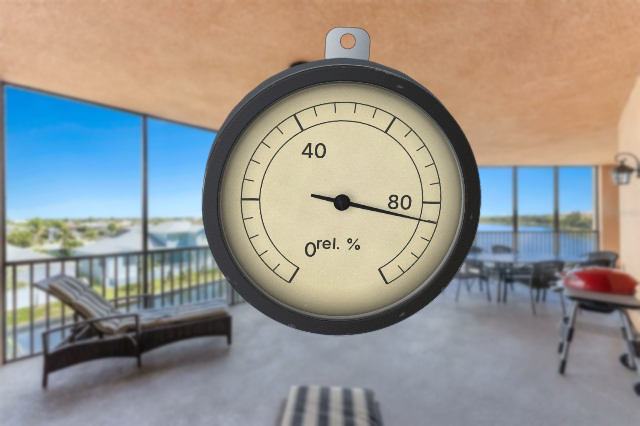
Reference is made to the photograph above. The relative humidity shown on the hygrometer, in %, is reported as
84 %
